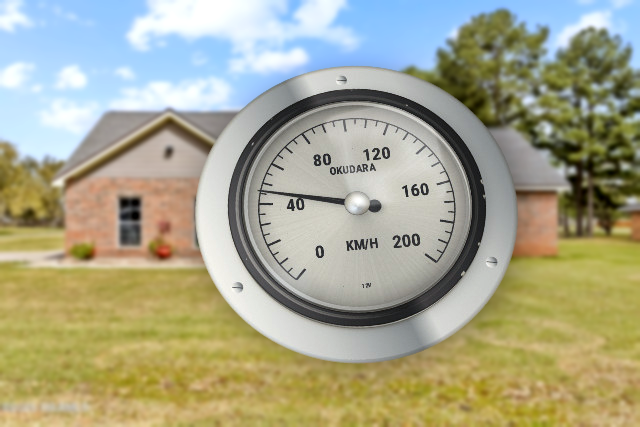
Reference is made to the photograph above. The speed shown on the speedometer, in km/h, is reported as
45 km/h
